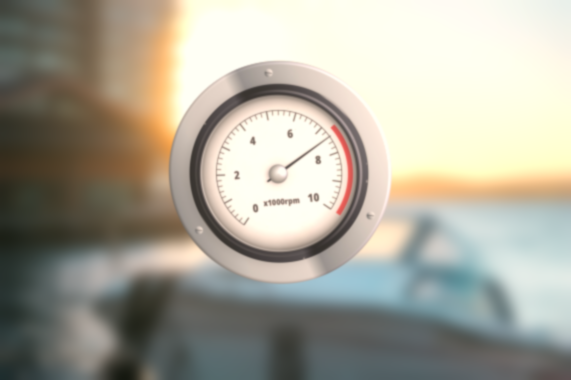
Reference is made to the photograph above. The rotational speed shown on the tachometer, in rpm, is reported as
7400 rpm
